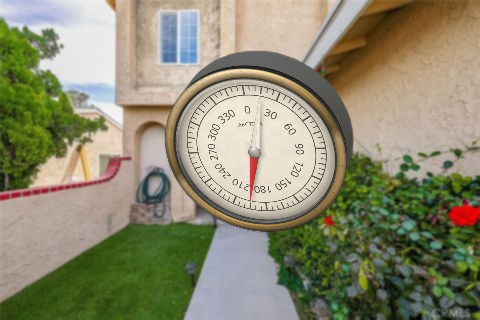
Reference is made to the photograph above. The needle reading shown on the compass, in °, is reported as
195 °
